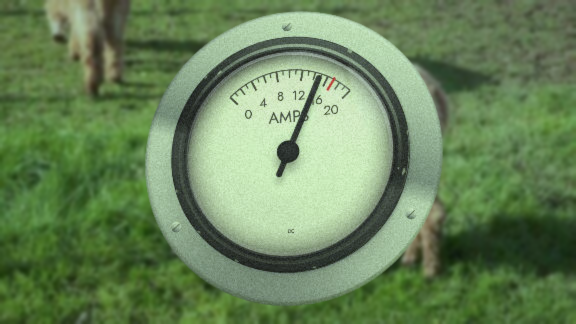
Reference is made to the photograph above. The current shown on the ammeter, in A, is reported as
15 A
